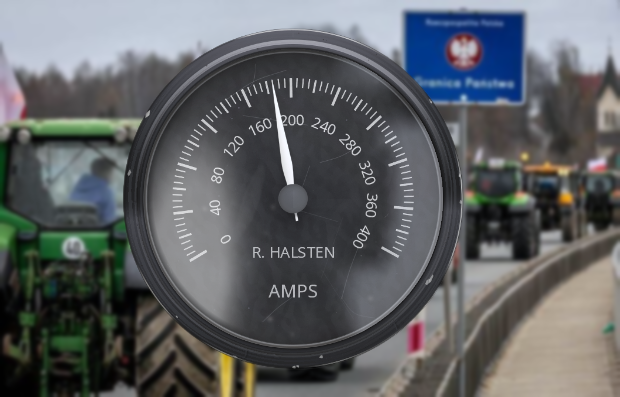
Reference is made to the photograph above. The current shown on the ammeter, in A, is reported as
185 A
